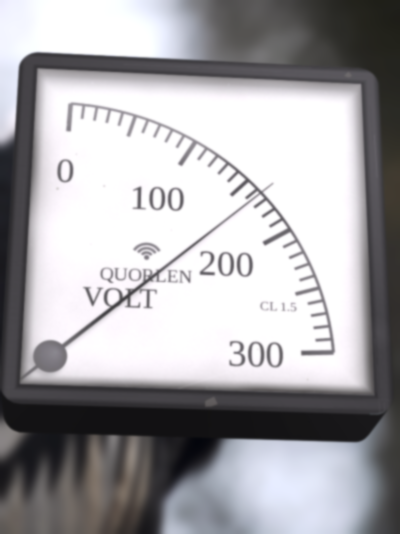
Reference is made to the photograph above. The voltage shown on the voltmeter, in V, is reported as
165 V
